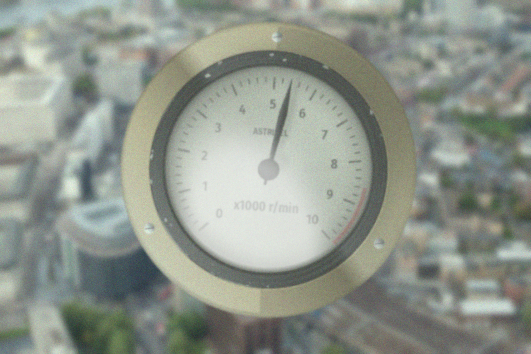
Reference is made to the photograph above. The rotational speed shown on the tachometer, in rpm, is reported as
5400 rpm
